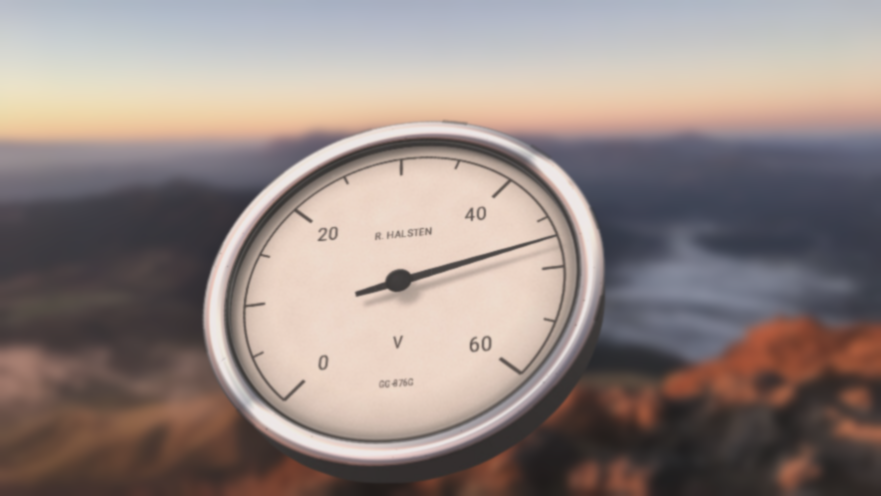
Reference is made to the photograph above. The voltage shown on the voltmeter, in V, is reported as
47.5 V
